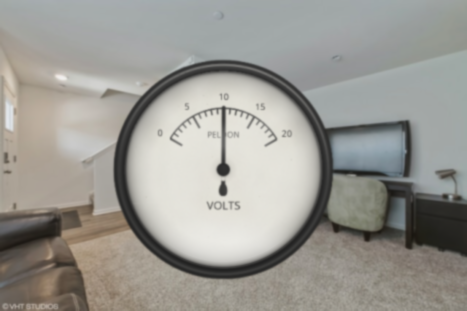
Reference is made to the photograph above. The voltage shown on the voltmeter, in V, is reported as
10 V
